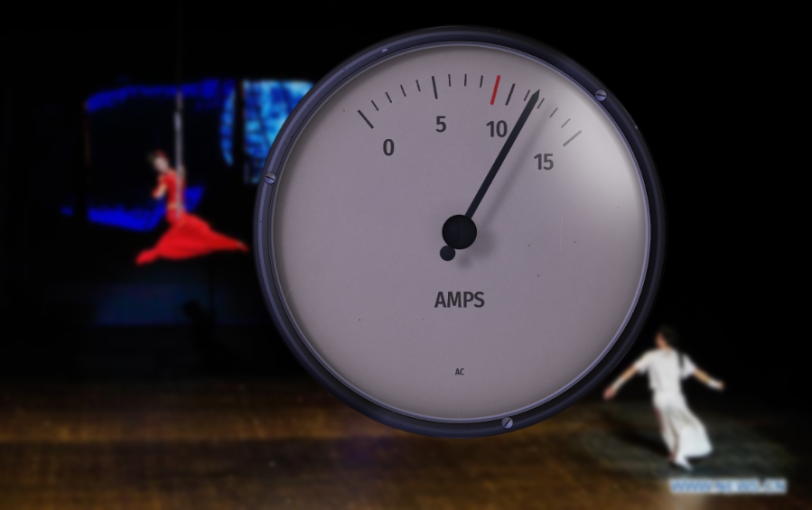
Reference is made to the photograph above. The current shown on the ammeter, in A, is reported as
11.5 A
